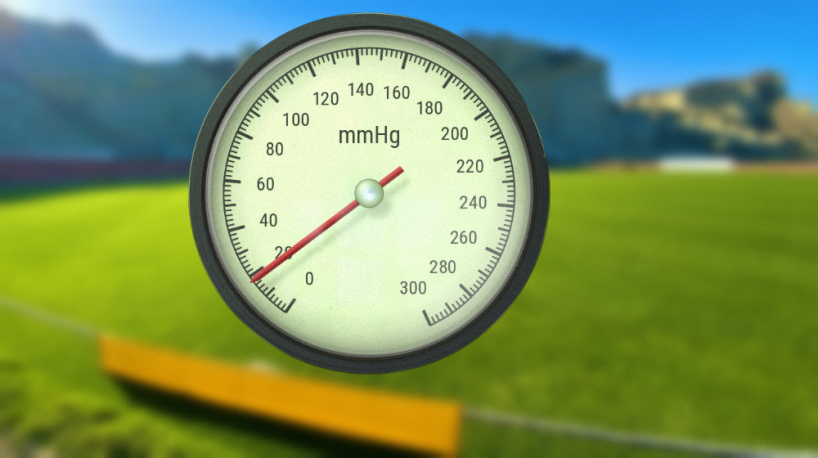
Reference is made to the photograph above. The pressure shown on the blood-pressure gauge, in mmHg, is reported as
18 mmHg
